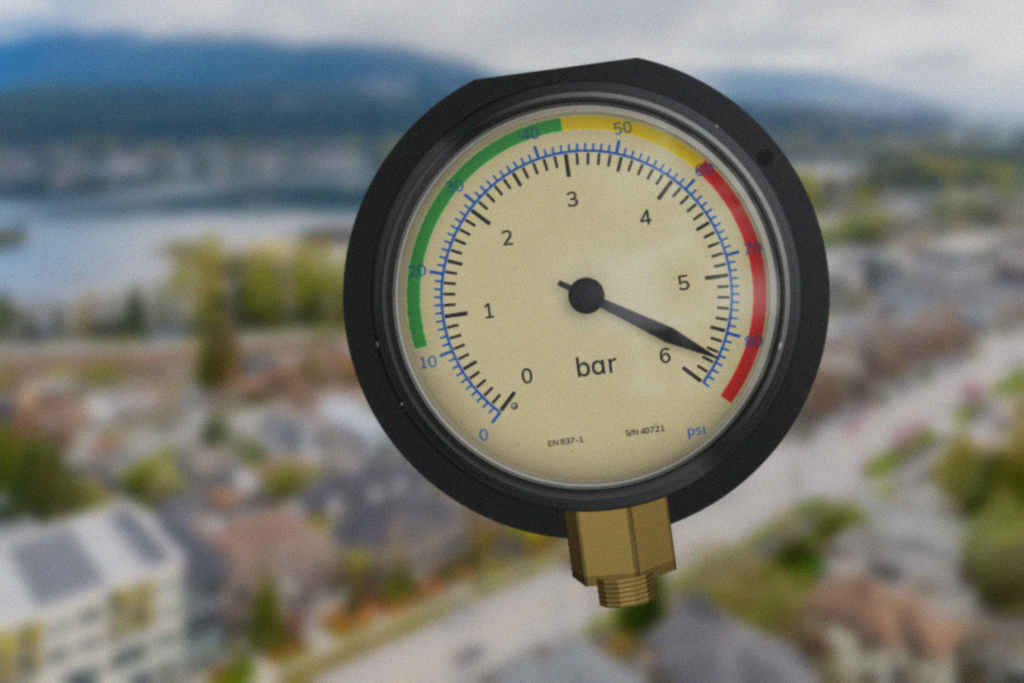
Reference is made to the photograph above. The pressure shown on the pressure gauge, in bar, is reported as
5.75 bar
